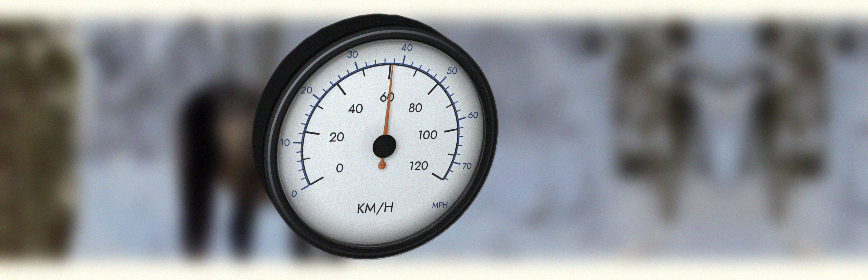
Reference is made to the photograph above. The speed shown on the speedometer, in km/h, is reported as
60 km/h
